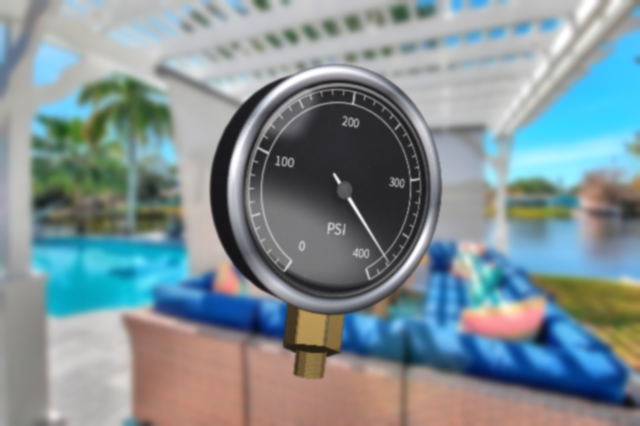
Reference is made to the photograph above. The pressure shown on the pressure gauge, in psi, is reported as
380 psi
